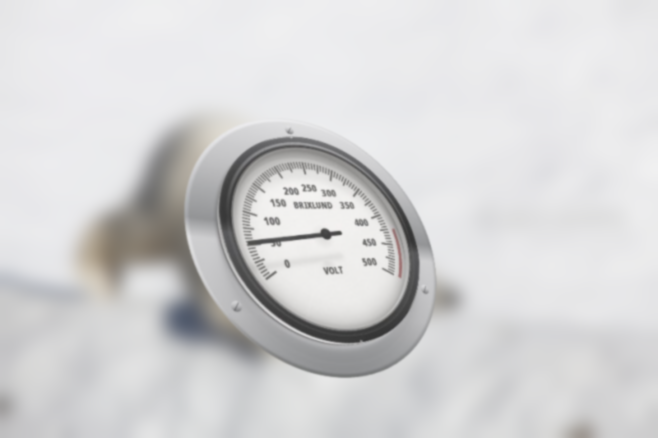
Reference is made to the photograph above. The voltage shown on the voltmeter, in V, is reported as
50 V
